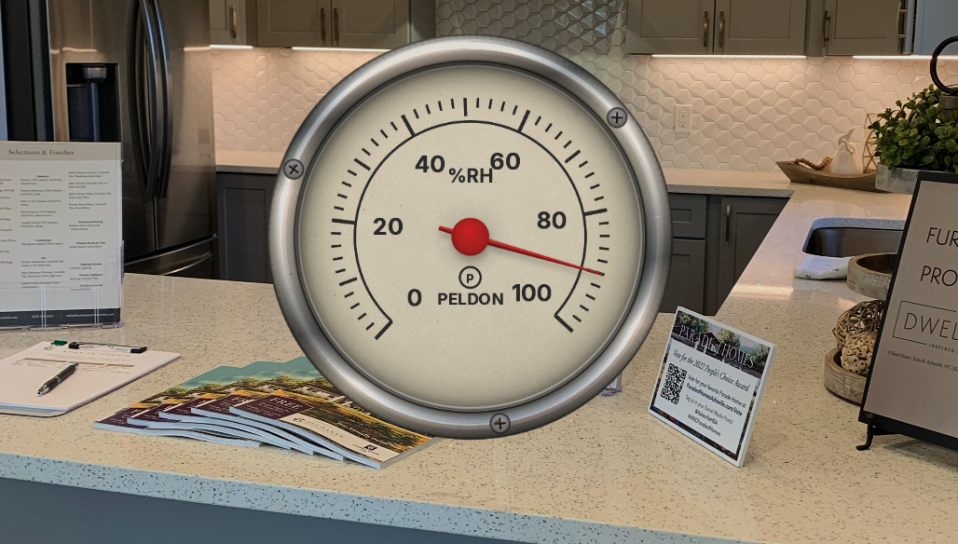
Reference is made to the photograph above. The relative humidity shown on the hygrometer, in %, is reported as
90 %
